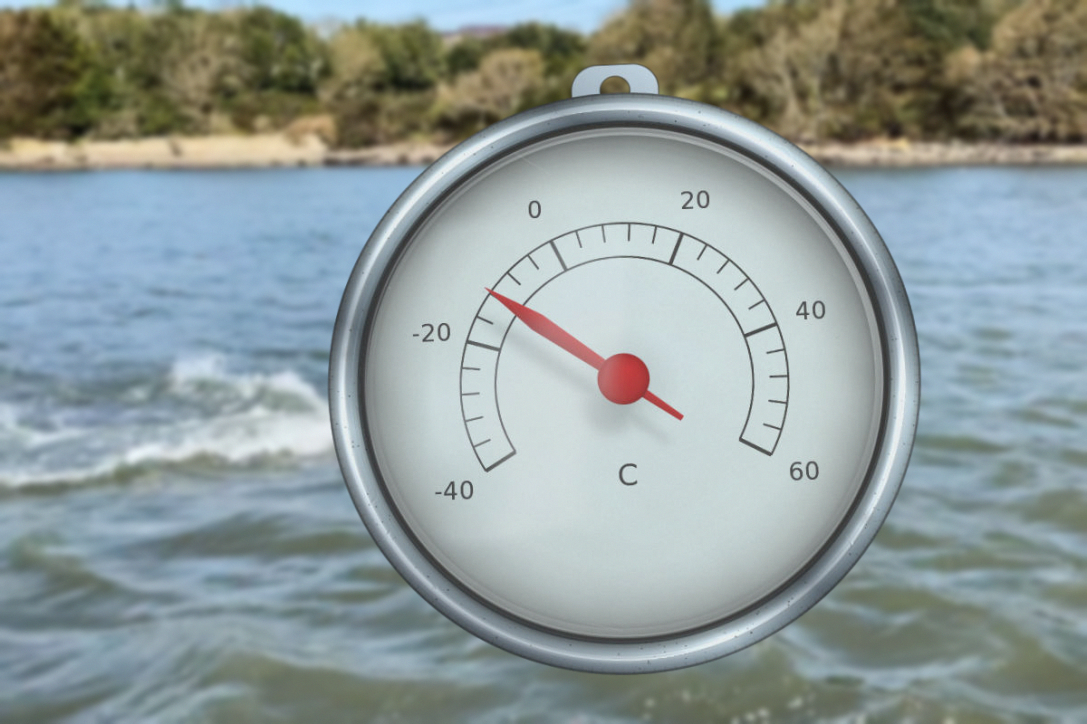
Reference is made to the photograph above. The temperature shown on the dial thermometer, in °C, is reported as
-12 °C
